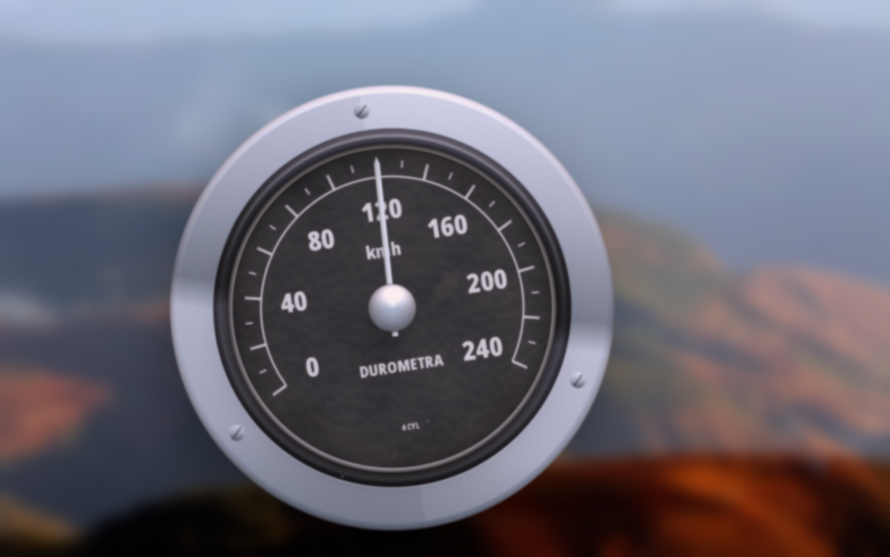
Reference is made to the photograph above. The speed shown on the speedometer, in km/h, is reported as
120 km/h
